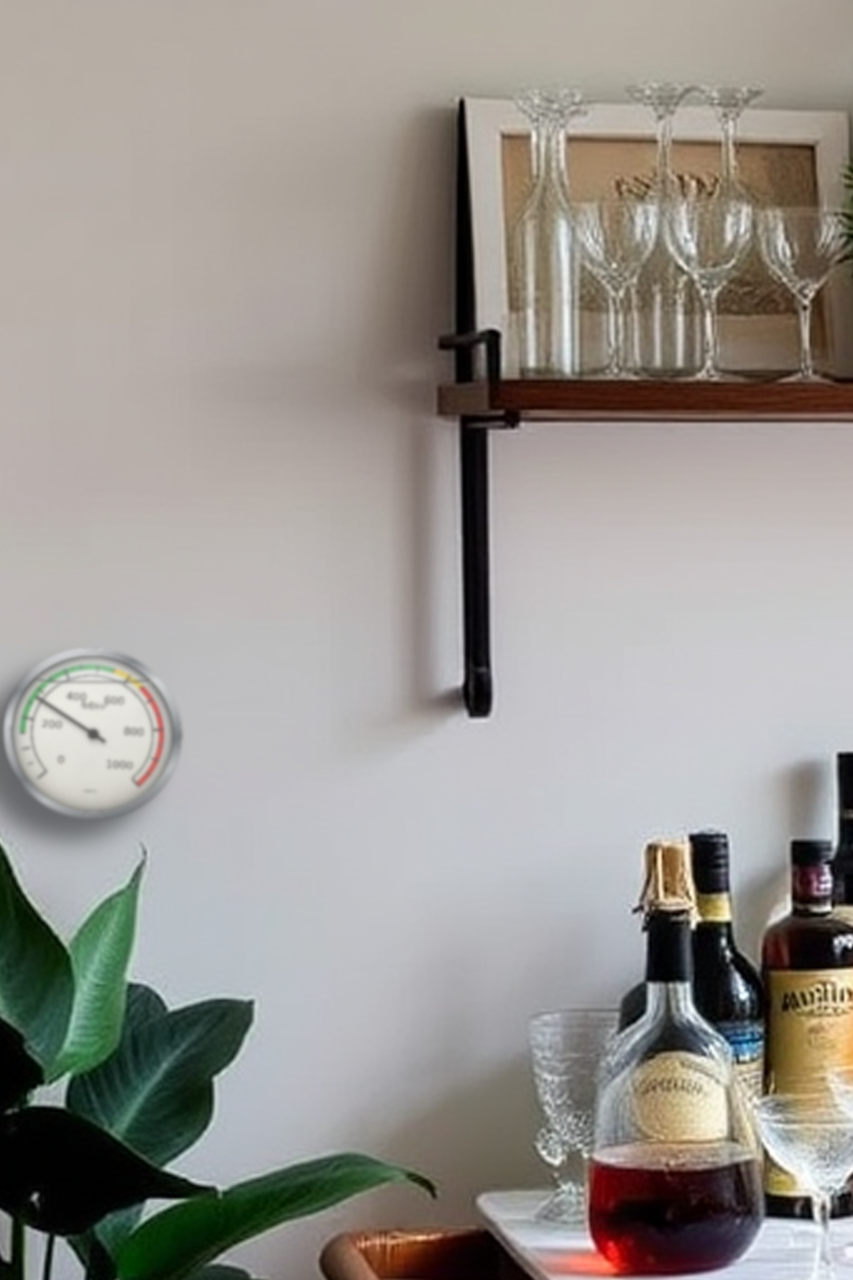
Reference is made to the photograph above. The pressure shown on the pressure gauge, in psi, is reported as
275 psi
